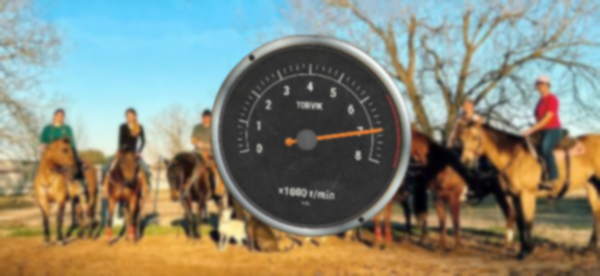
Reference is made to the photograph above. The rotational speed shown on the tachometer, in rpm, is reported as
7000 rpm
